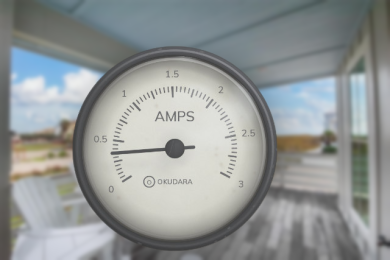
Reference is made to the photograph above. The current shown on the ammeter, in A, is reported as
0.35 A
